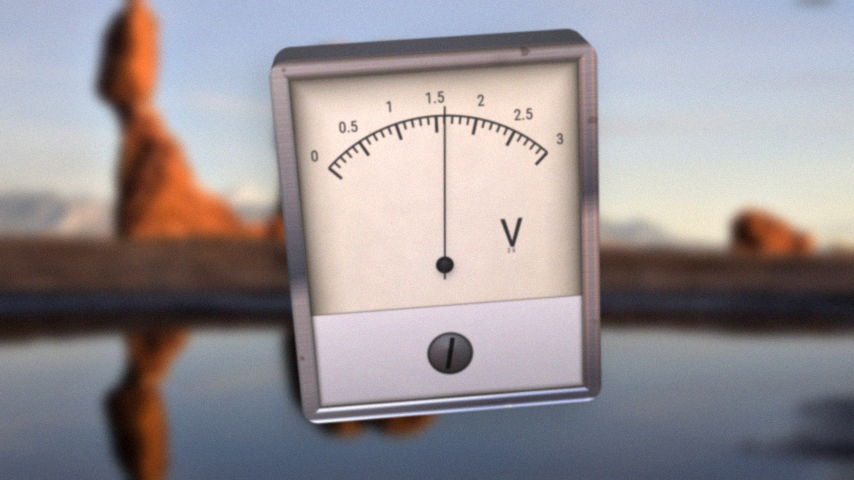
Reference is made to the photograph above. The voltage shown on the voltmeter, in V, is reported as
1.6 V
